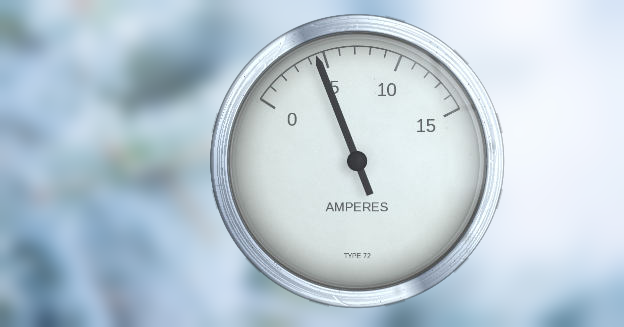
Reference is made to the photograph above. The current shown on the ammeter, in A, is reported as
4.5 A
